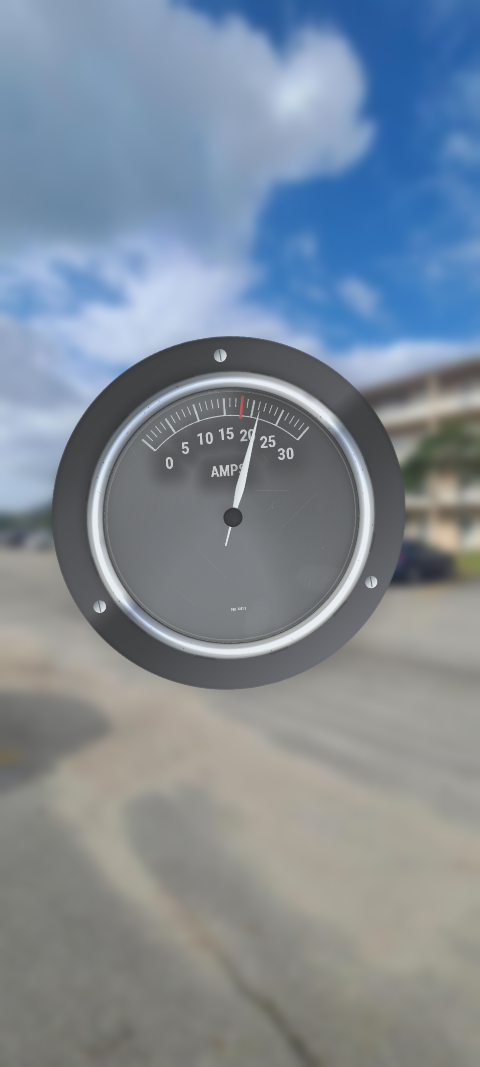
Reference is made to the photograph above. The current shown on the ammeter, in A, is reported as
21 A
